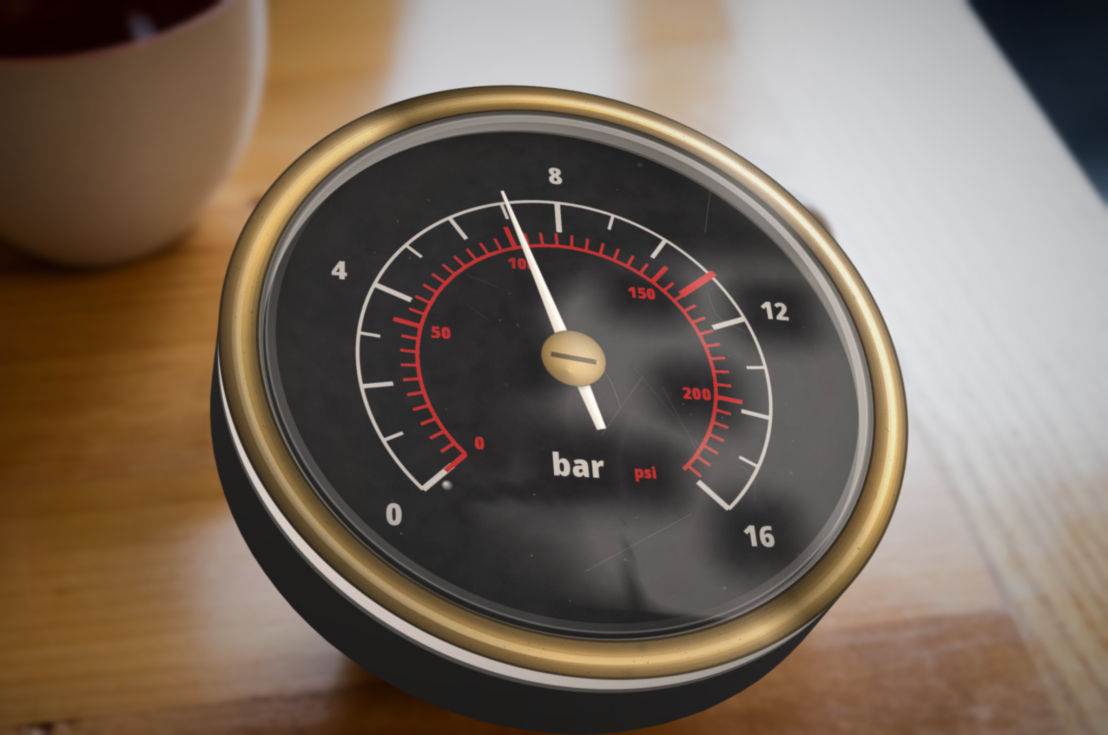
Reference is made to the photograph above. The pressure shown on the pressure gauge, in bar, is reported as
7 bar
